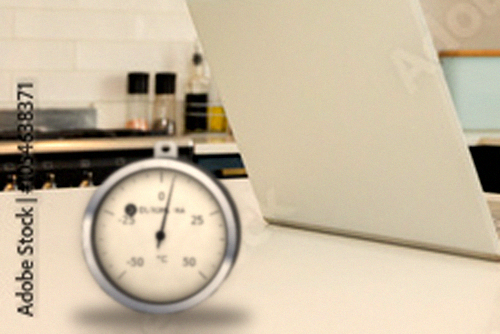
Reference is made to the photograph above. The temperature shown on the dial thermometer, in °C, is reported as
5 °C
